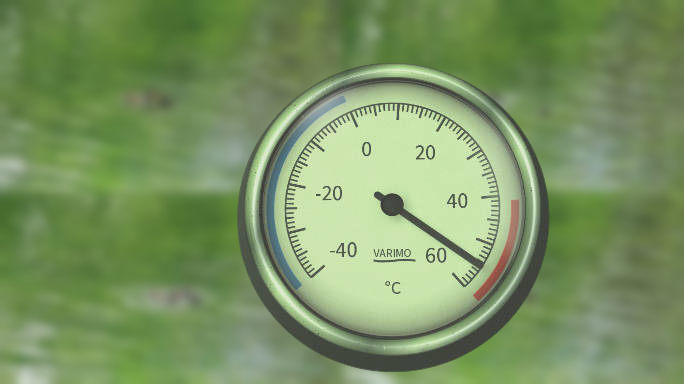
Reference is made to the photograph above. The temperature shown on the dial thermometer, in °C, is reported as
55 °C
